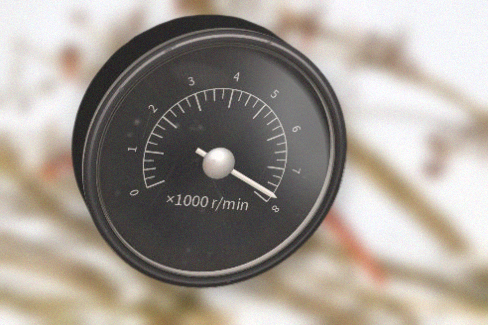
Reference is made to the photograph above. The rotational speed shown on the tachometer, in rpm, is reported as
7750 rpm
